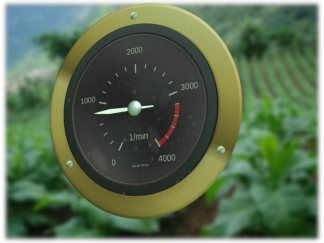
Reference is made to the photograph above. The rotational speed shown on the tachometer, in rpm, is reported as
800 rpm
